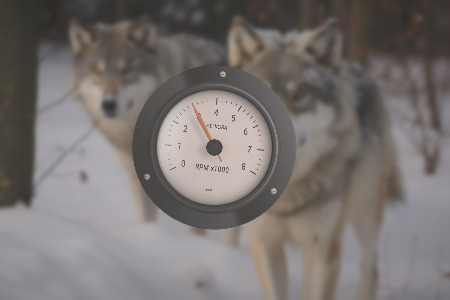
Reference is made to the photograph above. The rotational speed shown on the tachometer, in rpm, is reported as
3000 rpm
